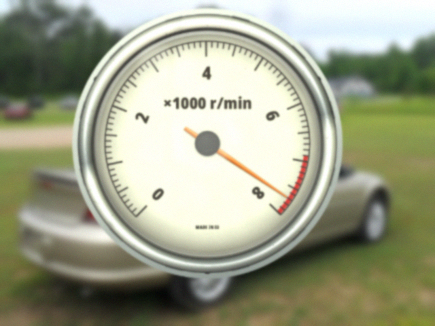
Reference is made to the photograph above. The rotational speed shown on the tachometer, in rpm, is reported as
7700 rpm
